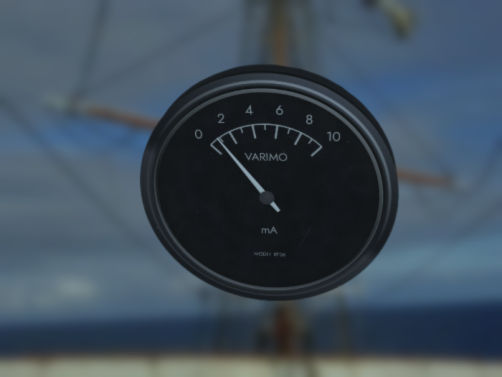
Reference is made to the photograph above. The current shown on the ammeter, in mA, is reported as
1 mA
